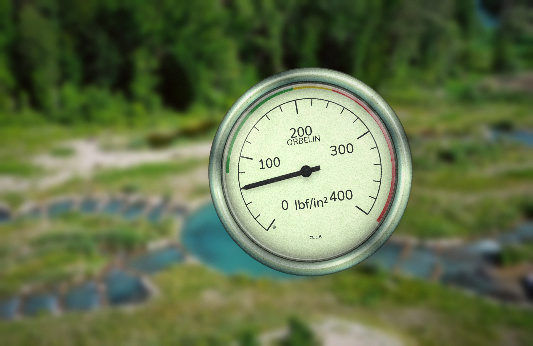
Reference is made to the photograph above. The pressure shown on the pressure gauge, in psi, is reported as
60 psi
